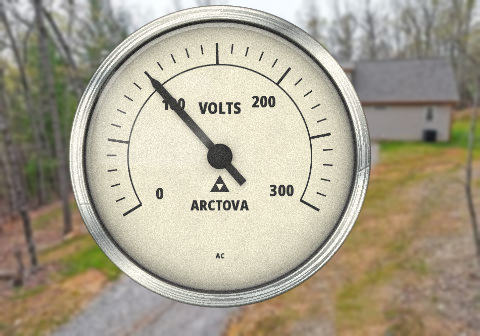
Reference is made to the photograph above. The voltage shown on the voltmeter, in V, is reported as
100 V
